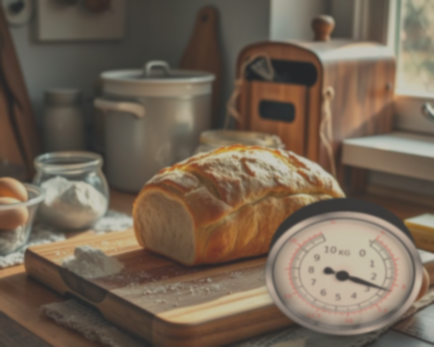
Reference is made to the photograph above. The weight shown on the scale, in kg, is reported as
2.5 kg
